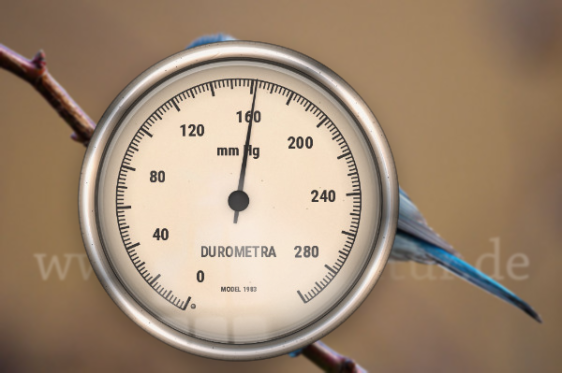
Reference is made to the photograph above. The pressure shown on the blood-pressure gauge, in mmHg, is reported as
162 mmHg
